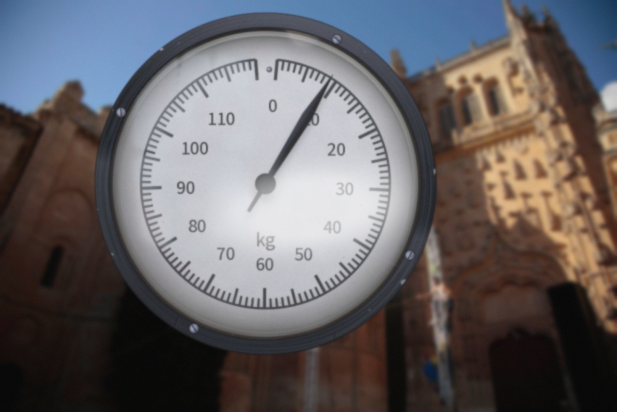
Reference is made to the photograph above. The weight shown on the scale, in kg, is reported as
9 kg
